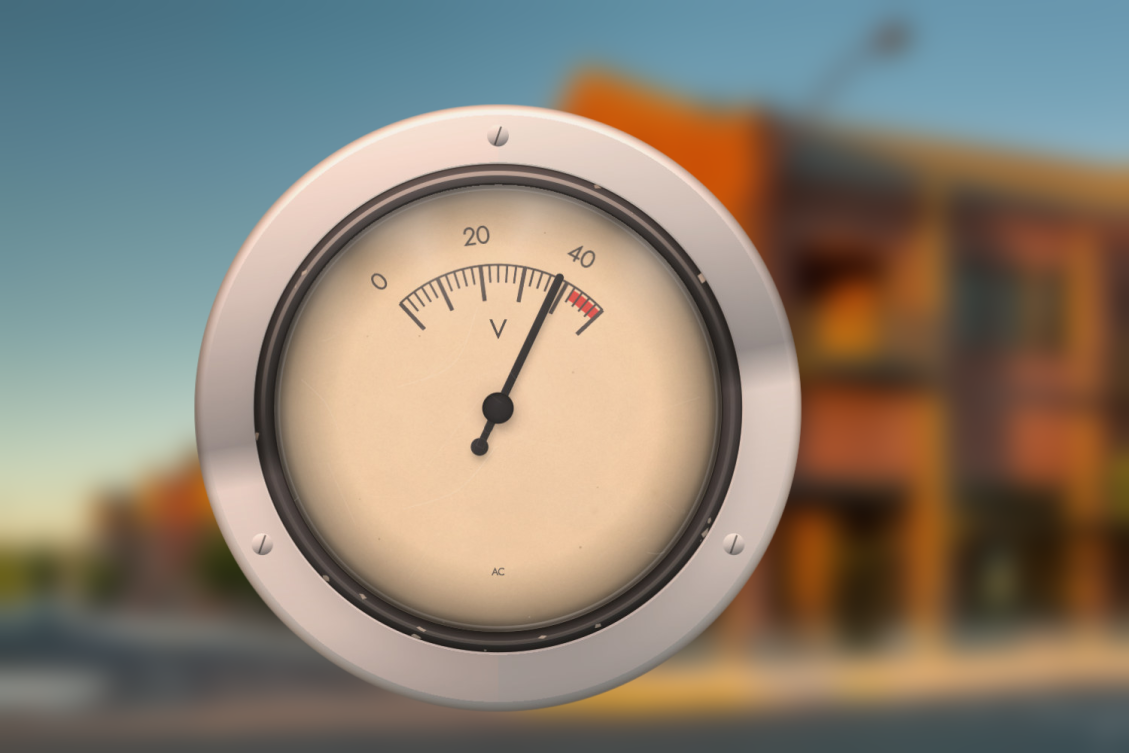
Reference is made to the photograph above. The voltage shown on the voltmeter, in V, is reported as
38 V
